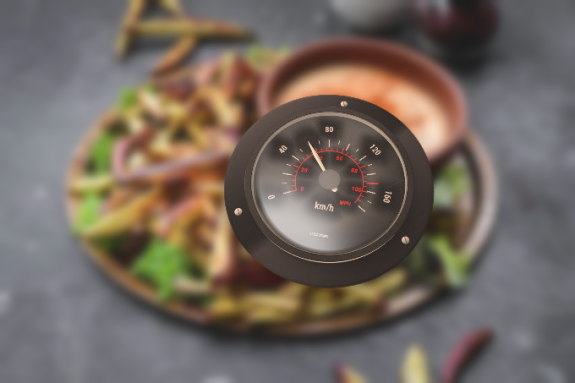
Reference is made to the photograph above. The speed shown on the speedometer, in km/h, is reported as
60 km/h
